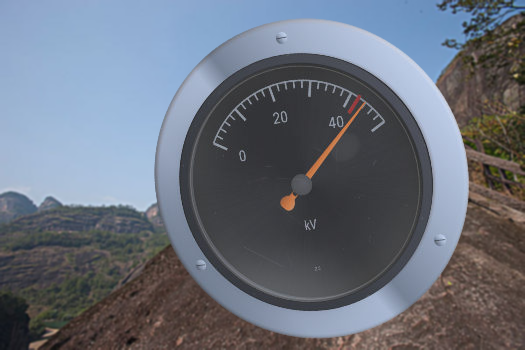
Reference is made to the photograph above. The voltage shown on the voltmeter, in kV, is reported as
44 kV
